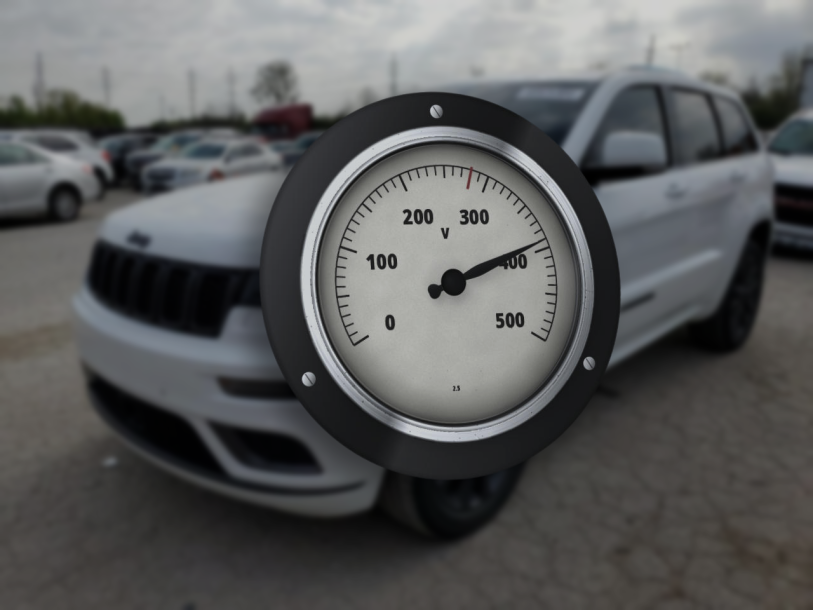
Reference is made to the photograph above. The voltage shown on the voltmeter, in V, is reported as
390 V
